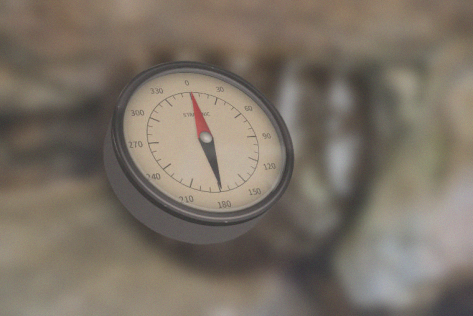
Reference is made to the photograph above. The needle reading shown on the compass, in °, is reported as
0 °
